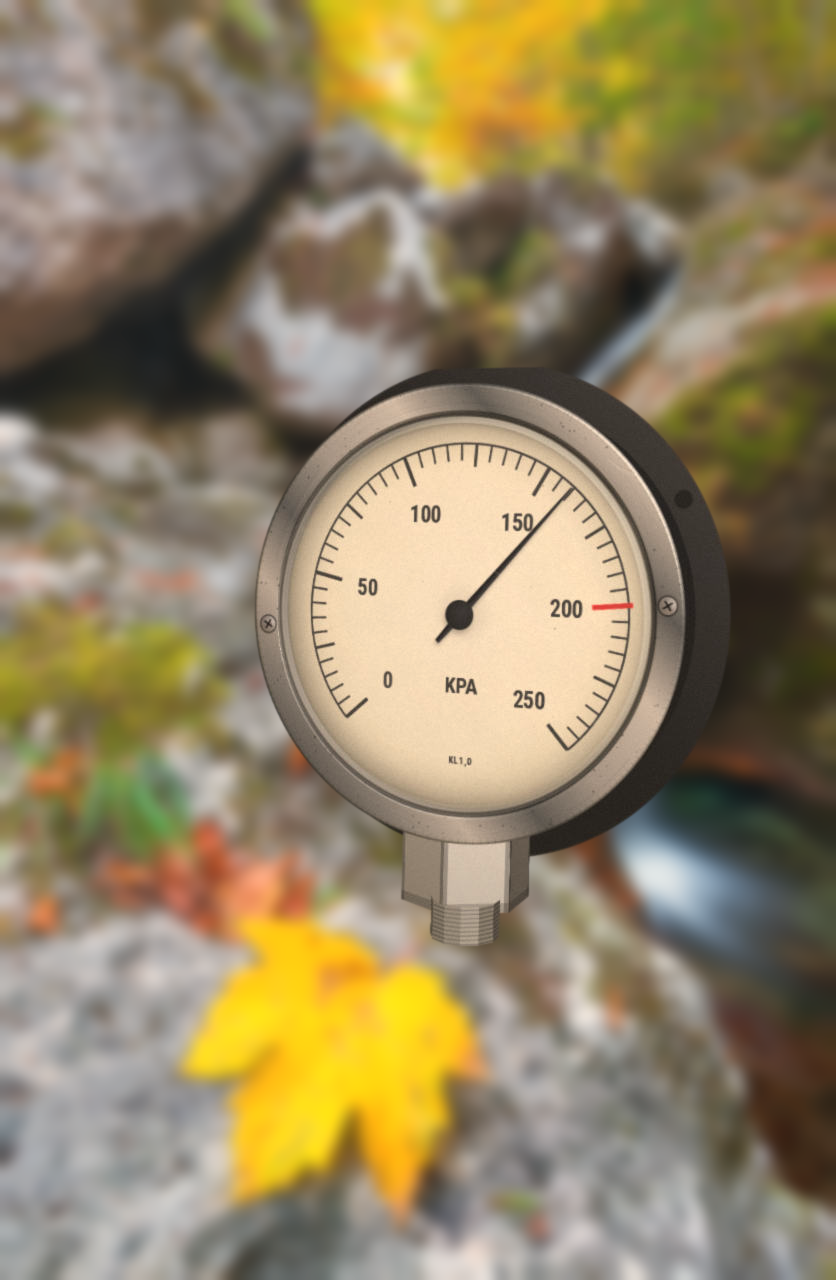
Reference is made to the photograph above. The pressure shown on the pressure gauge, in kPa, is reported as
160 kPa
